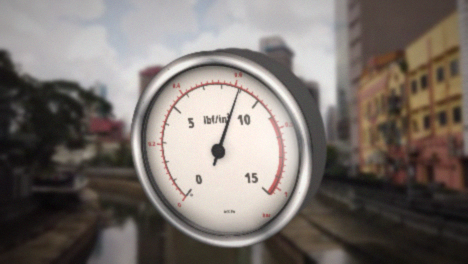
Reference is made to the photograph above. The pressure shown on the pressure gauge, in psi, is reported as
9 psi
